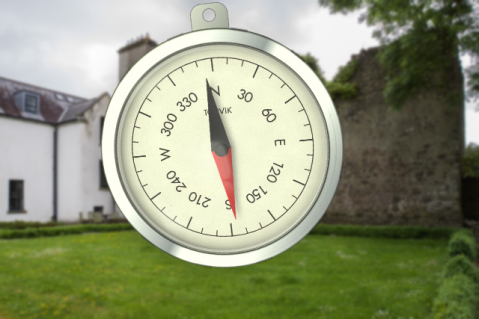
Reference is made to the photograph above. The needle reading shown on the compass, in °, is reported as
175 °
